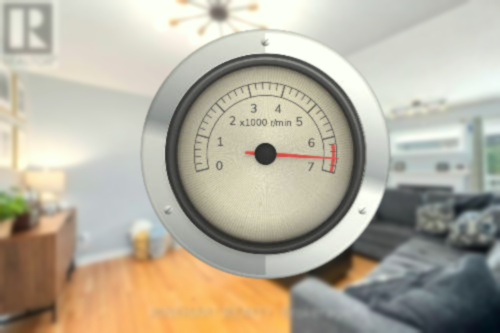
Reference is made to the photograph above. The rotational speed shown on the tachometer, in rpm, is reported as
6600 rpm
